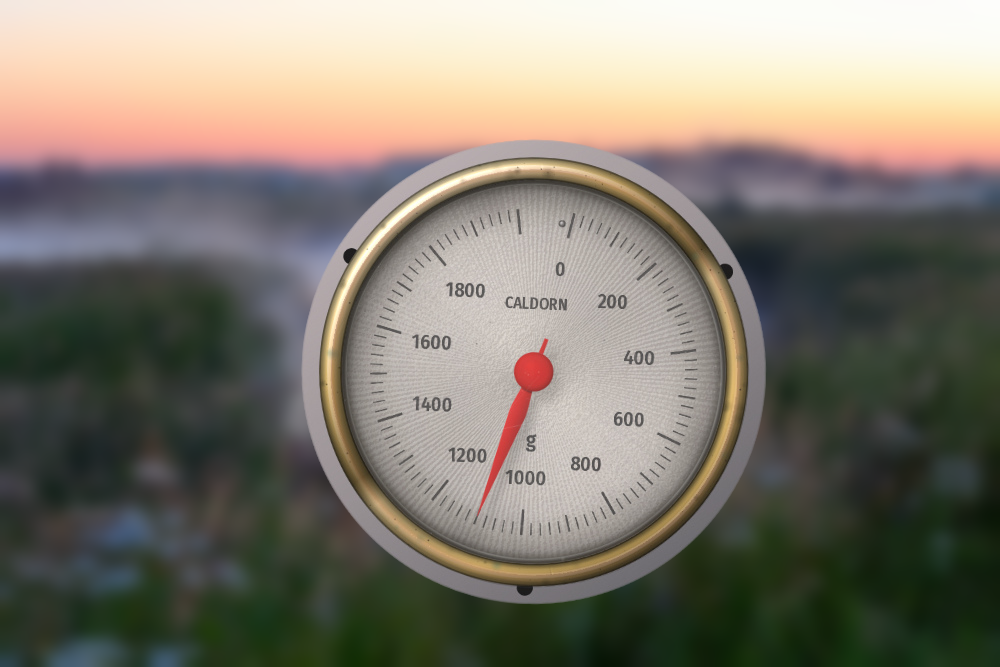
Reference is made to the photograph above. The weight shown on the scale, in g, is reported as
1100 g
